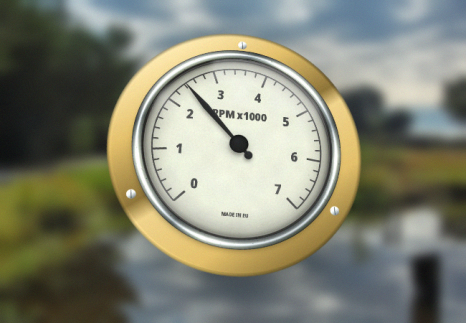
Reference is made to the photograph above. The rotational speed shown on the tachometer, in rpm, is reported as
2400 rpm
